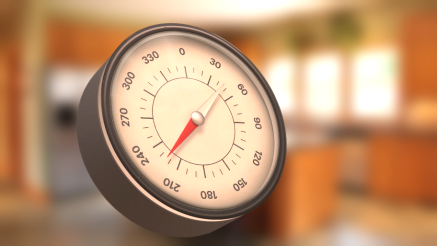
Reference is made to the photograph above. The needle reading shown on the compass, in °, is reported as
225 °
